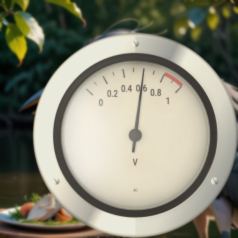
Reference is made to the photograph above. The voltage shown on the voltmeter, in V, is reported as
0.6 V
